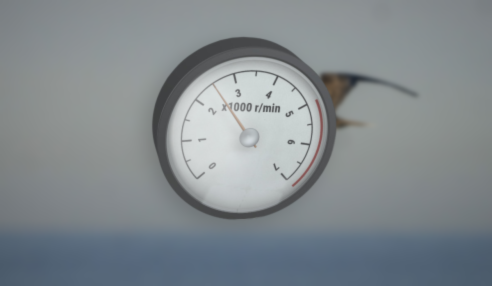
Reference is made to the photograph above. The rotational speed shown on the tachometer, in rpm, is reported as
2500 rpm
